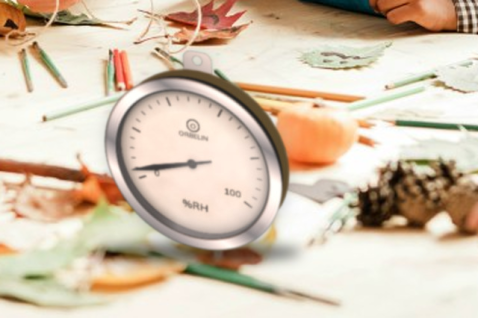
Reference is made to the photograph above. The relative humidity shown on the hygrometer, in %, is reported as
4 %
